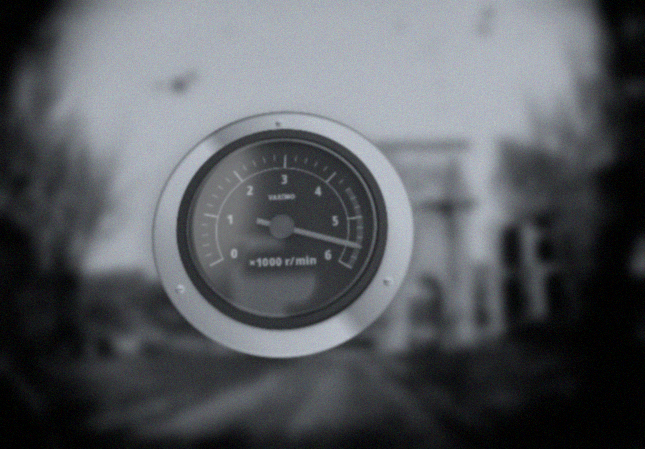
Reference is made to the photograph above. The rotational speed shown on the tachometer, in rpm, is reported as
5600 rpm
